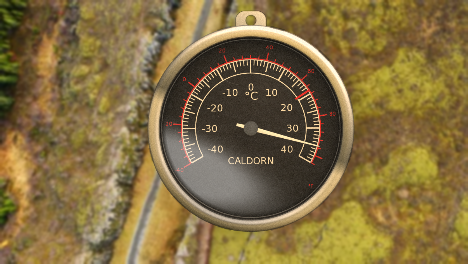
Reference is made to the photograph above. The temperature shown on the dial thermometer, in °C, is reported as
35 °C
